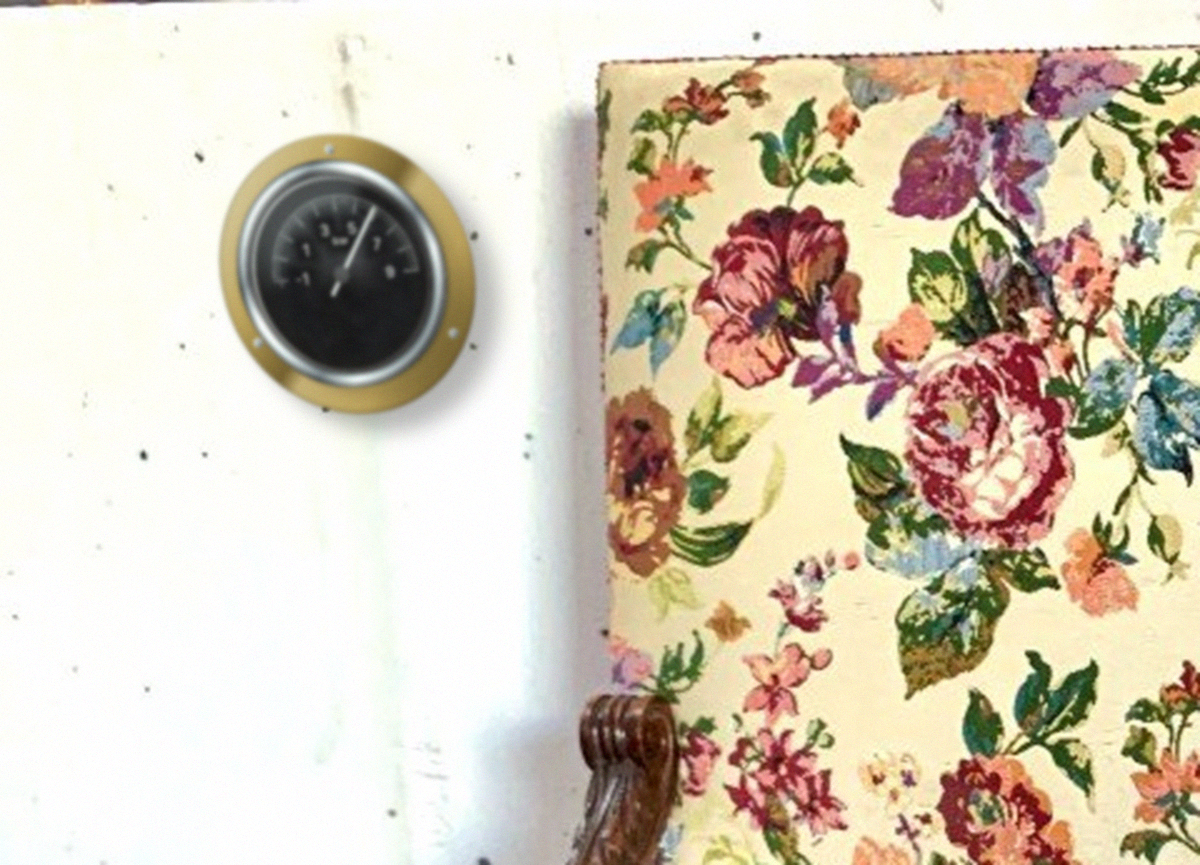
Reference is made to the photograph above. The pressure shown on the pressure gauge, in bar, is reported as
6 bar
